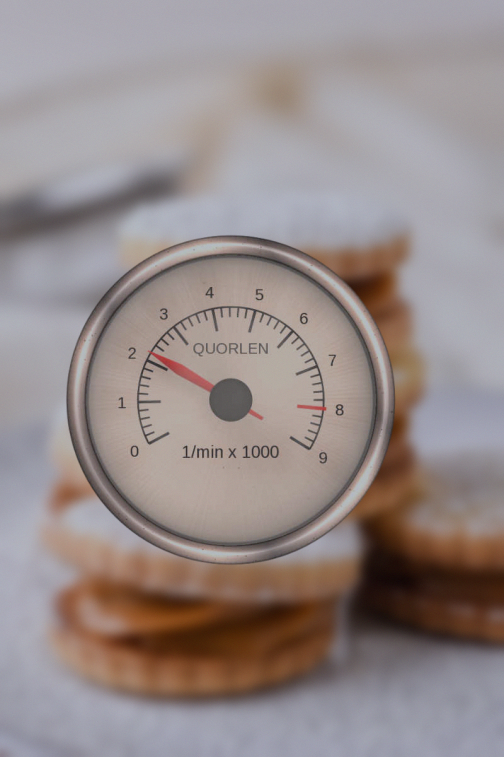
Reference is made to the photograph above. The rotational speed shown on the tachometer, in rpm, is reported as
2200 rpm
